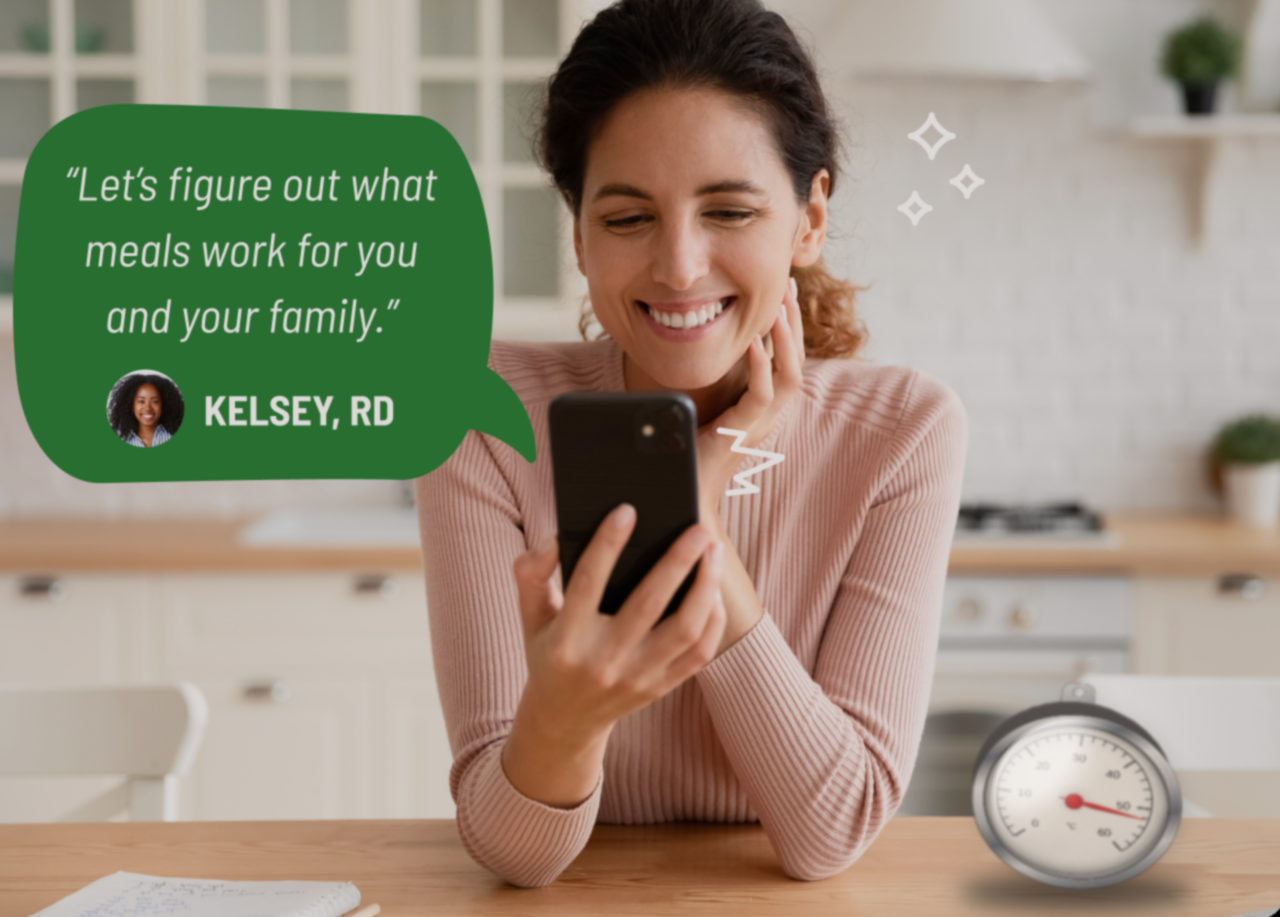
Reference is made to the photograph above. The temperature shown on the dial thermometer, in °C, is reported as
52 °C
